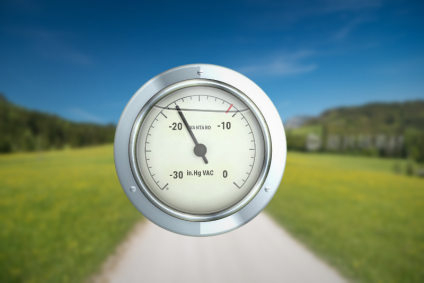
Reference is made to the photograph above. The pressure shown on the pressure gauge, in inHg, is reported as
-18 inHg
